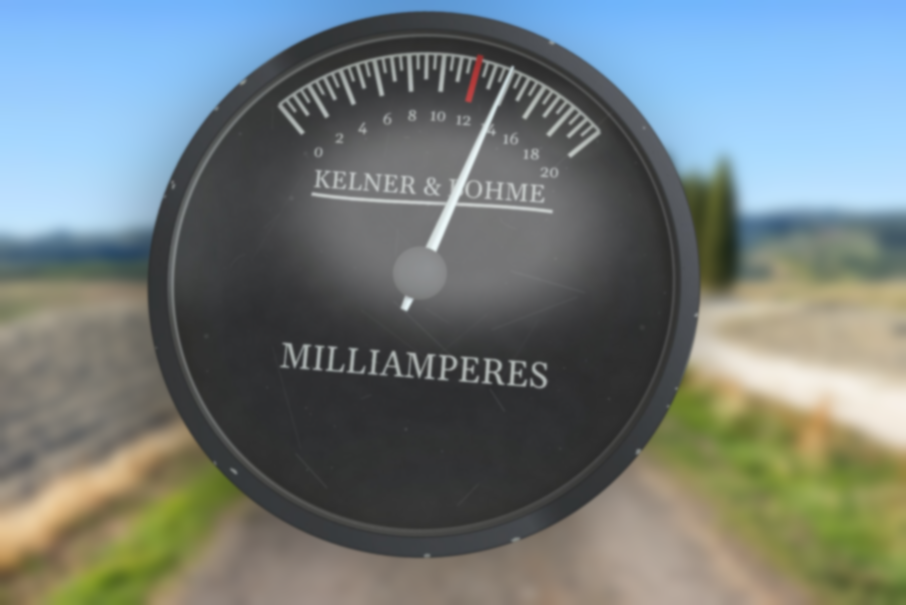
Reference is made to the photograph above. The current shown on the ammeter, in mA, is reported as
14 mA
